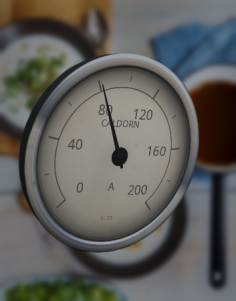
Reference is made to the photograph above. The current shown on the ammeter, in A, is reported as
80 A
